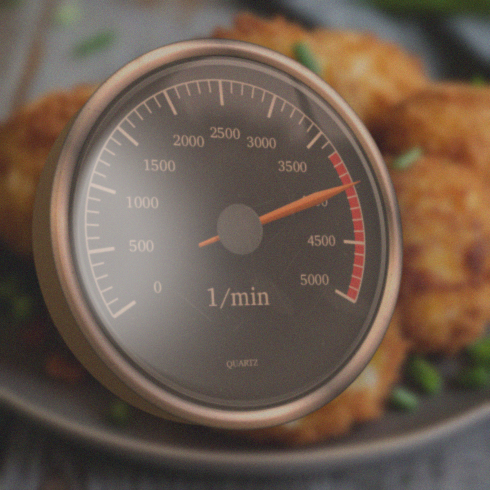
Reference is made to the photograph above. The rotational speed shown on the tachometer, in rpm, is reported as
4000 rpm
